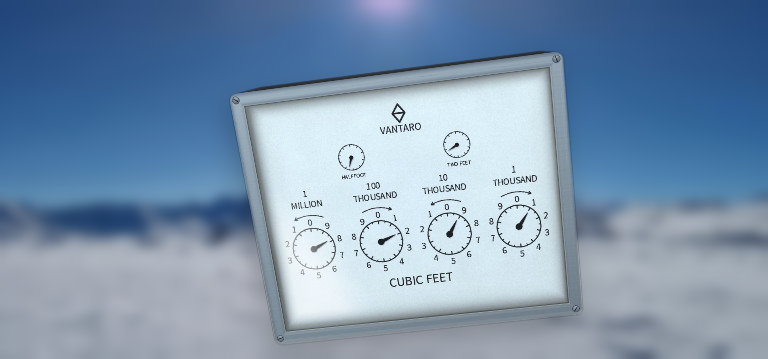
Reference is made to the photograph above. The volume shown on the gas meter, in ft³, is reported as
819100 ft³
